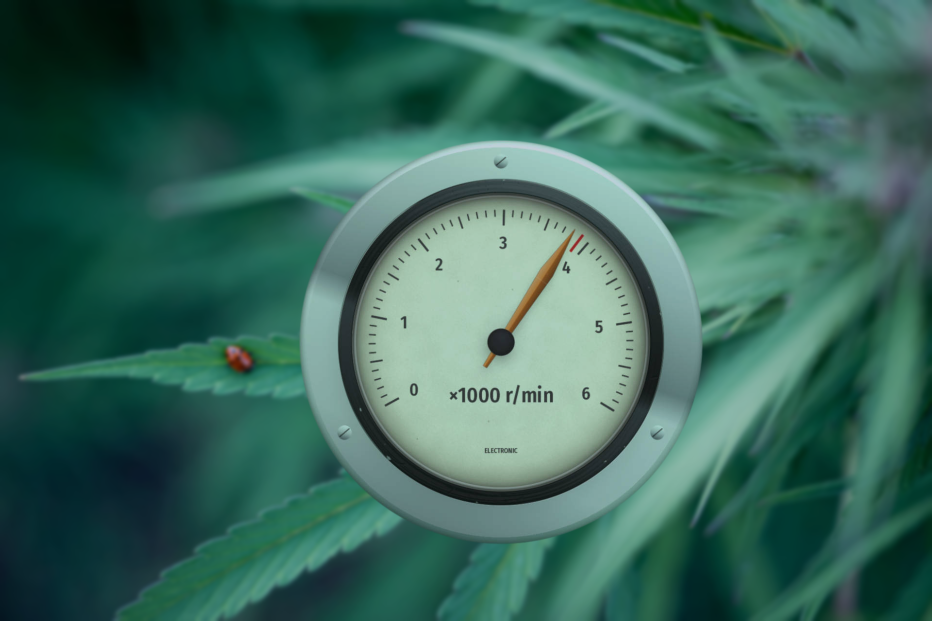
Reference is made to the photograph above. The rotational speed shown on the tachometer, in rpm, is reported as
3800 rpm
